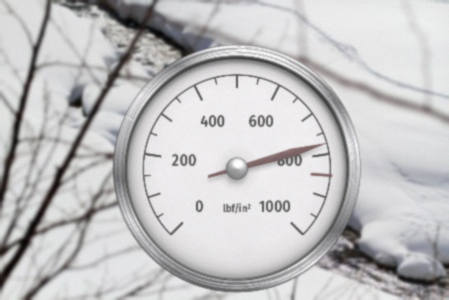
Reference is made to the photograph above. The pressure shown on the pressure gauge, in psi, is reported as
775 psi
